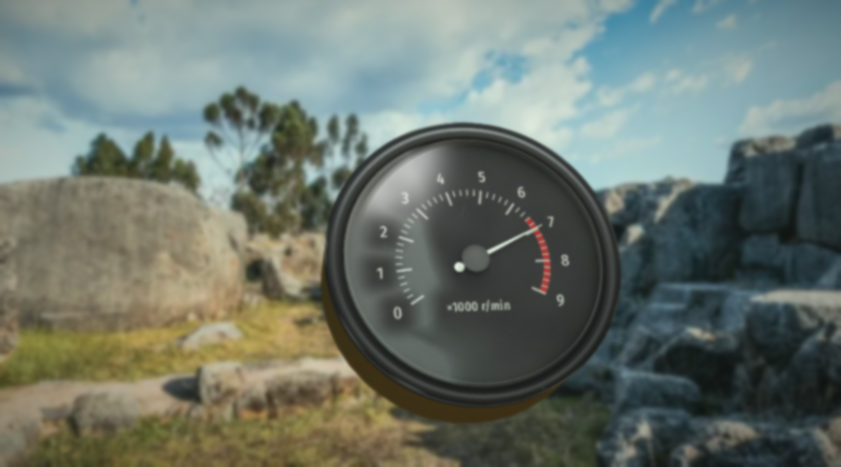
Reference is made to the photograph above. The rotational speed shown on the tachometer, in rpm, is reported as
7000 rpm
